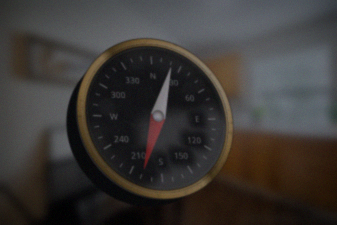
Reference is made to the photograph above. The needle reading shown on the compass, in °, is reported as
200 °
